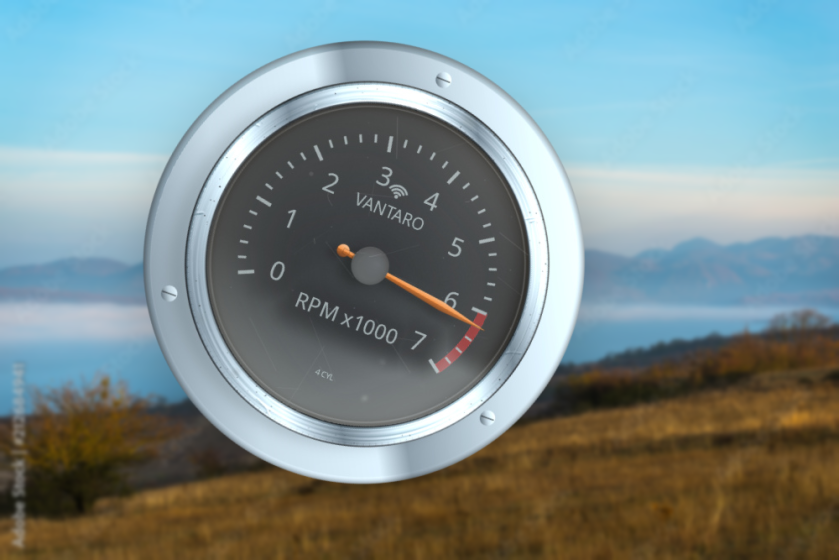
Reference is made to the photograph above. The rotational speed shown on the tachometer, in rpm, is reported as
6200 rpm
